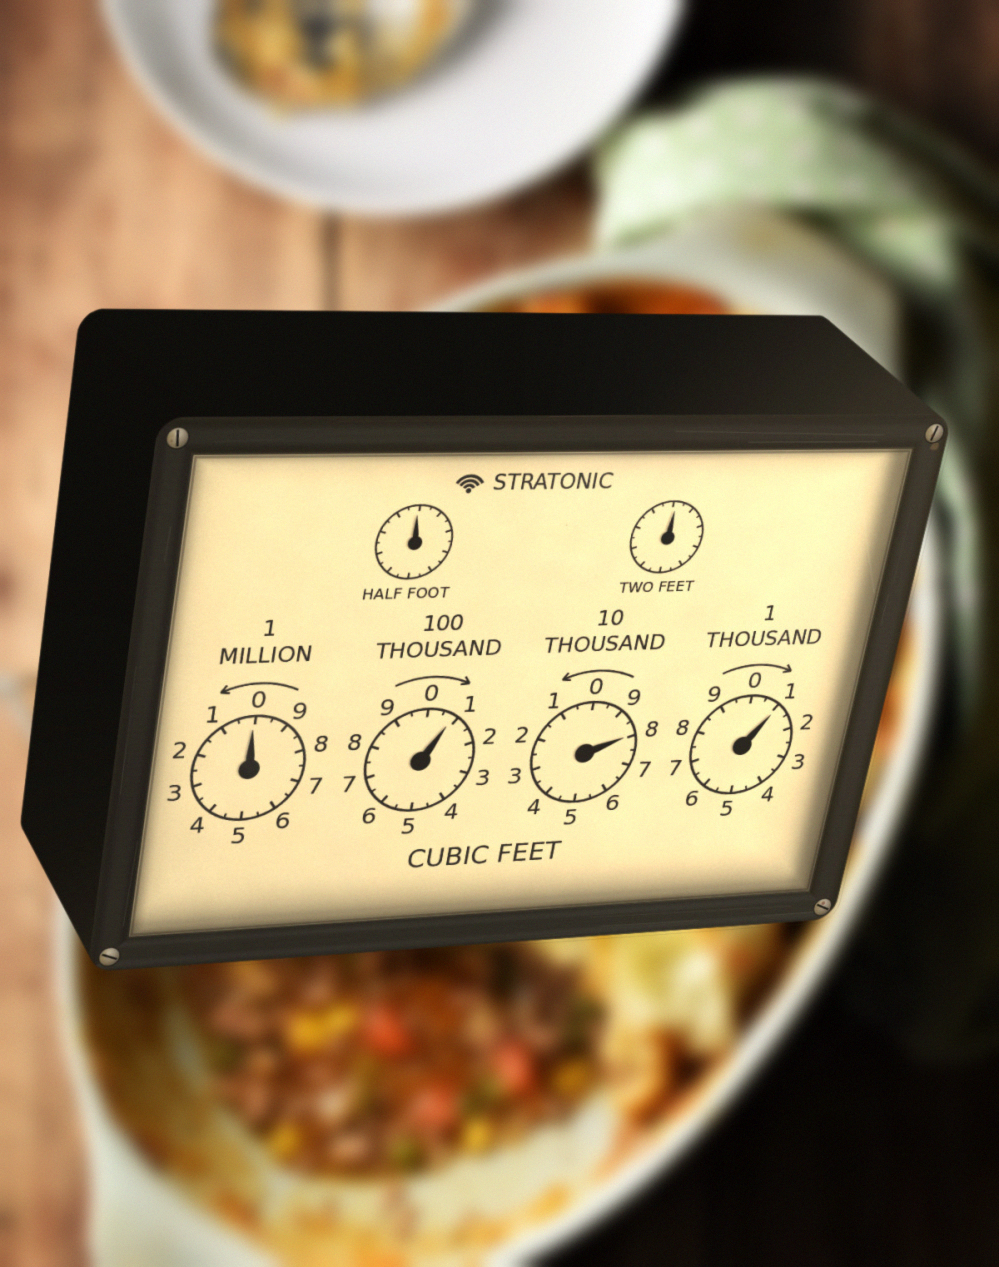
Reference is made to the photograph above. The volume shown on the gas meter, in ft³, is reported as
8100 ft³
